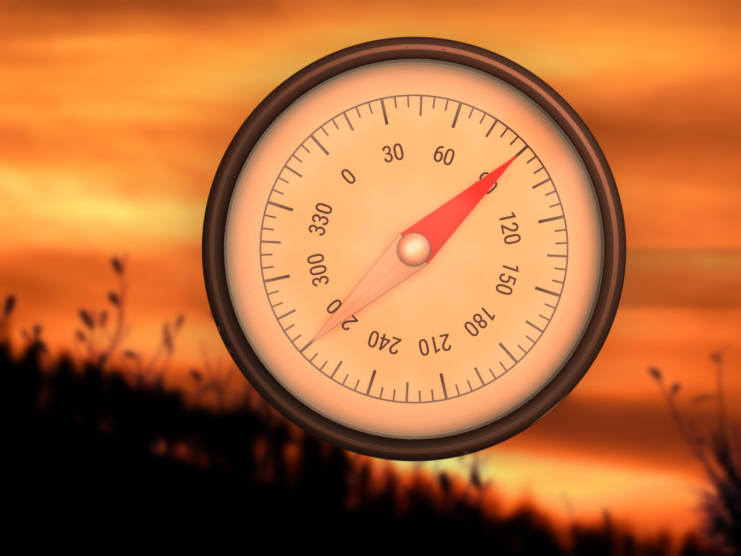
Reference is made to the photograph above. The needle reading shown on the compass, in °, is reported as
90 °
